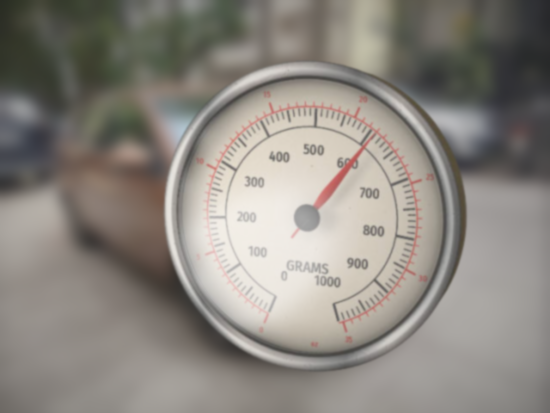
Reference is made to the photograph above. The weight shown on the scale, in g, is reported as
610 g
